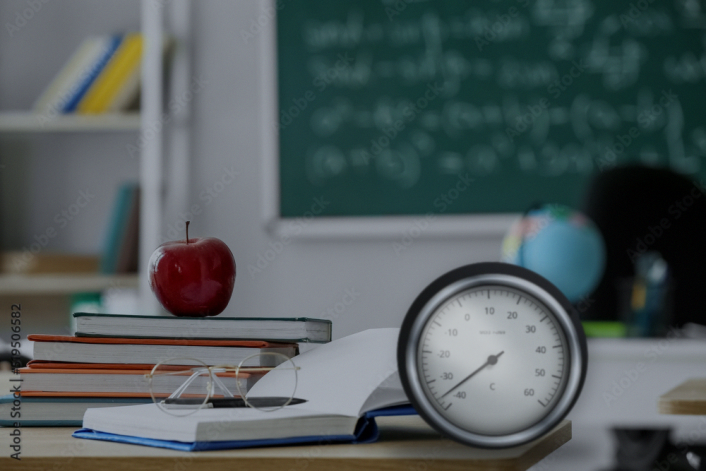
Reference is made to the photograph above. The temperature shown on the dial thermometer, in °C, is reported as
-36 °C
